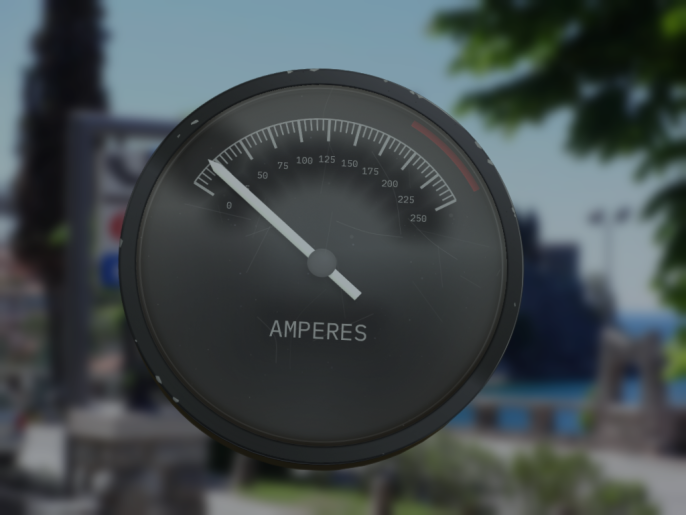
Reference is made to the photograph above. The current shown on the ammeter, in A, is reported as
20 A
